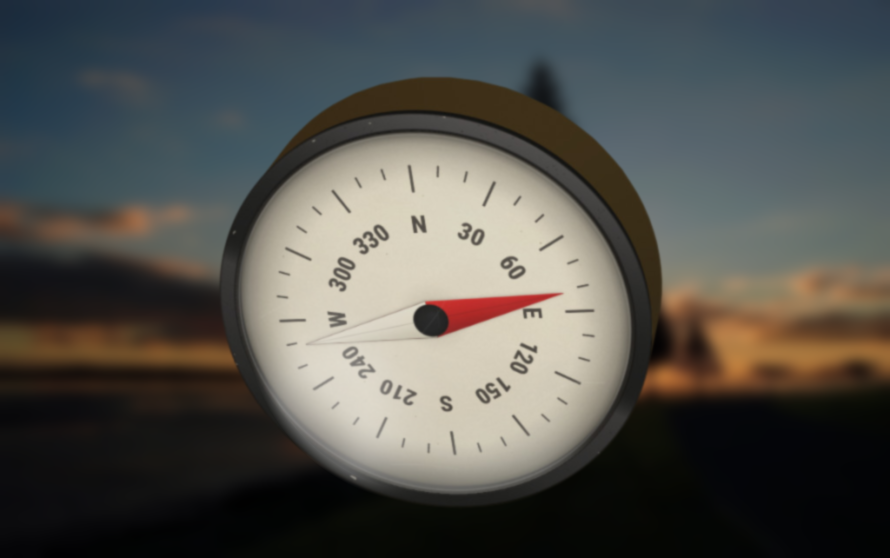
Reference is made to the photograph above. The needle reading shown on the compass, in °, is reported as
80 °
